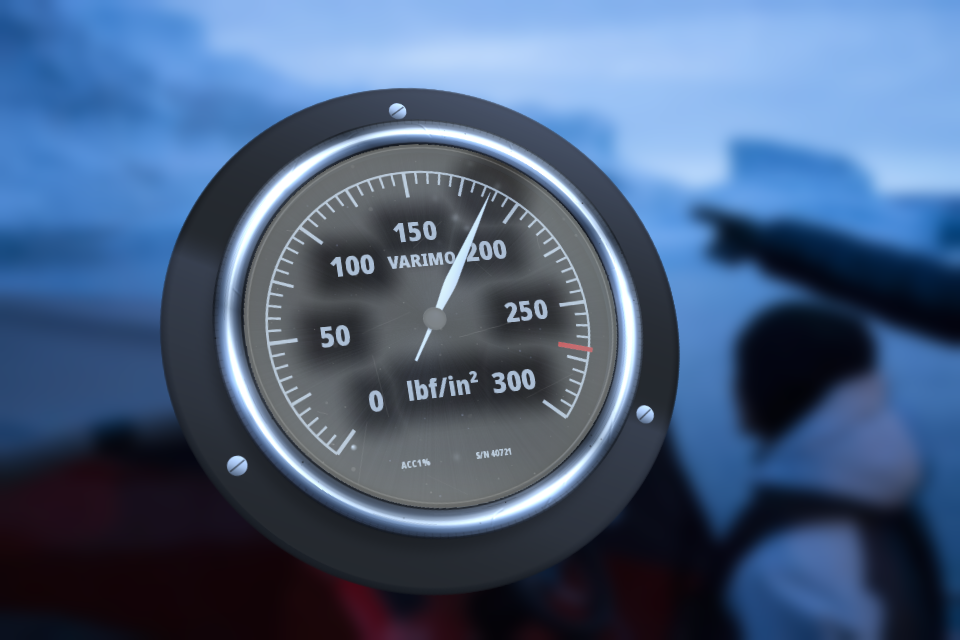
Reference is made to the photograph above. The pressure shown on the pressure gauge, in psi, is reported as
187.5 psi
